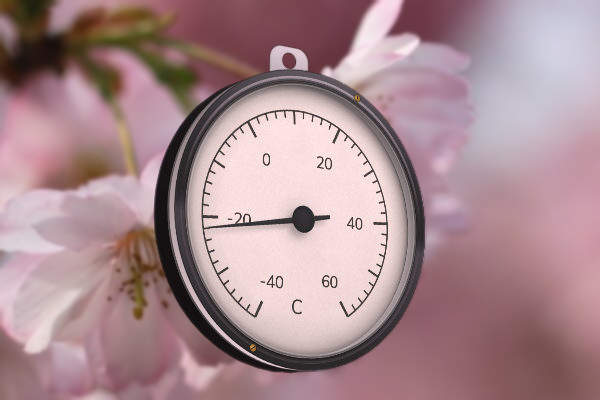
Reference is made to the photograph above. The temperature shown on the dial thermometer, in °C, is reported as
-22 °C
